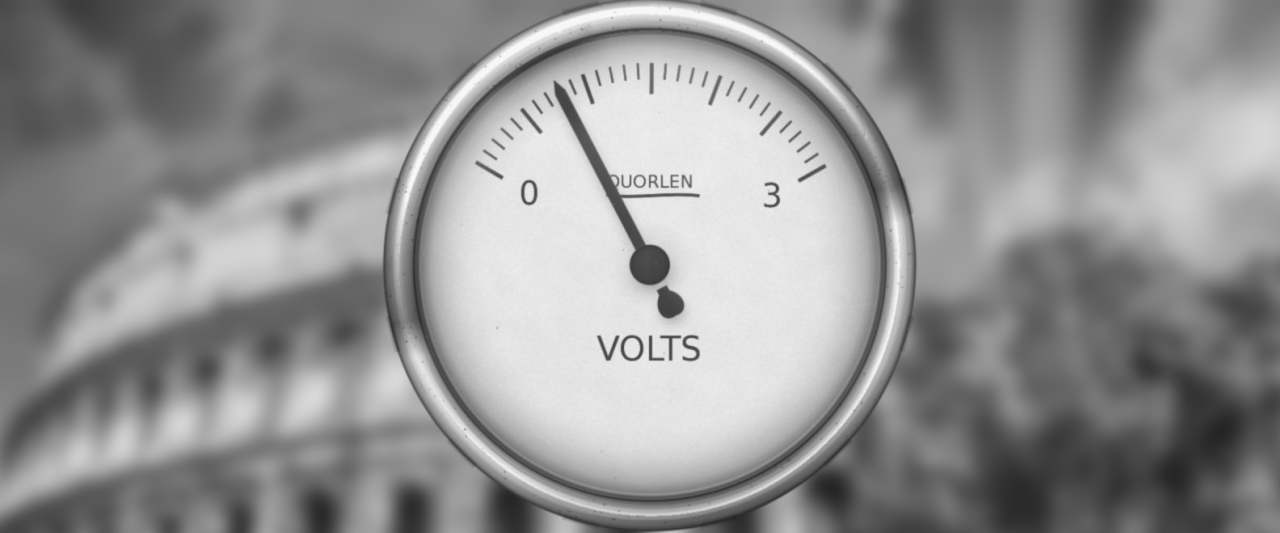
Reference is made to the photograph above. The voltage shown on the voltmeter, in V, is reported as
0.8 V
